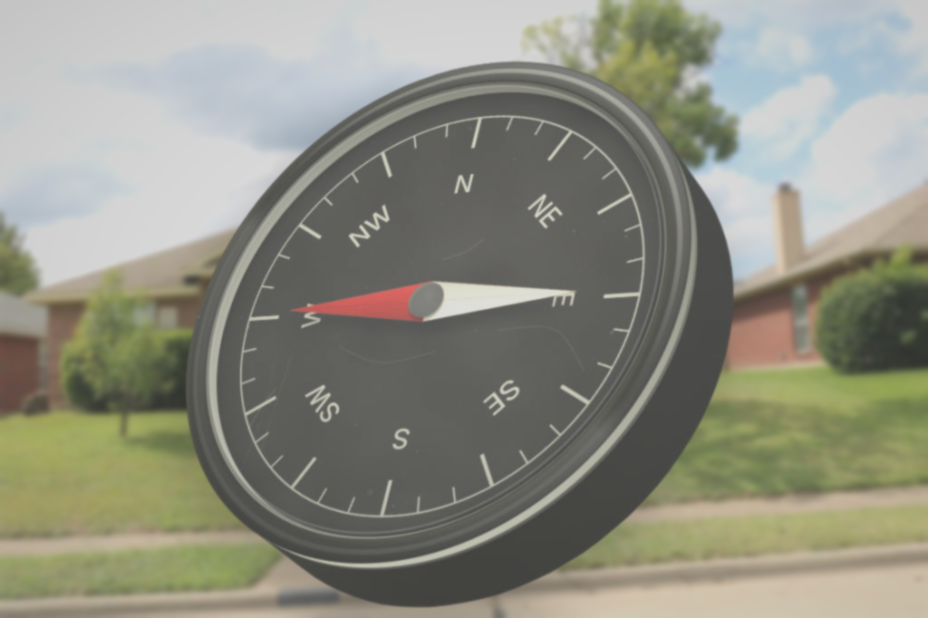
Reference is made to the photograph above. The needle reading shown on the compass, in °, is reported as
270 °
